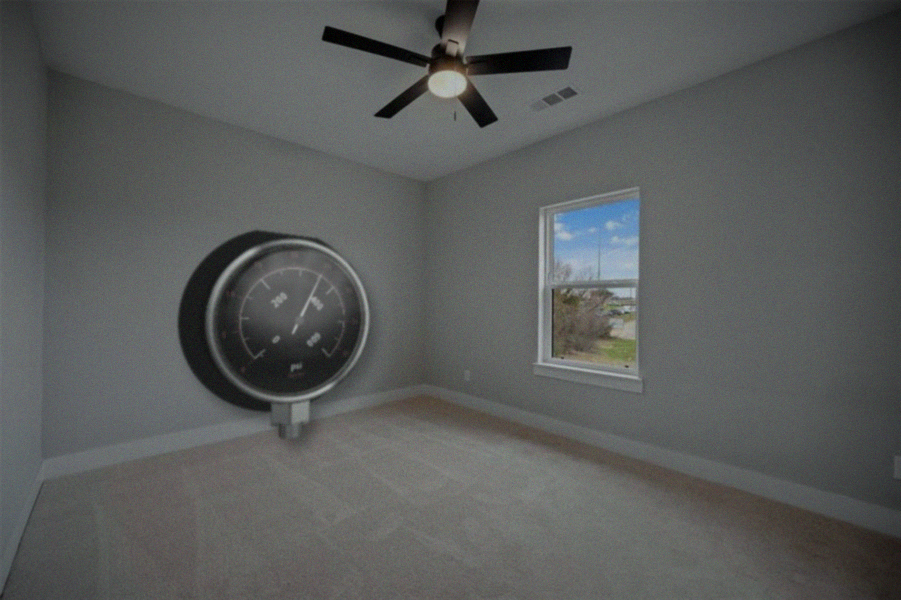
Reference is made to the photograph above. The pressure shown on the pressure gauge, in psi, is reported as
350 psi
